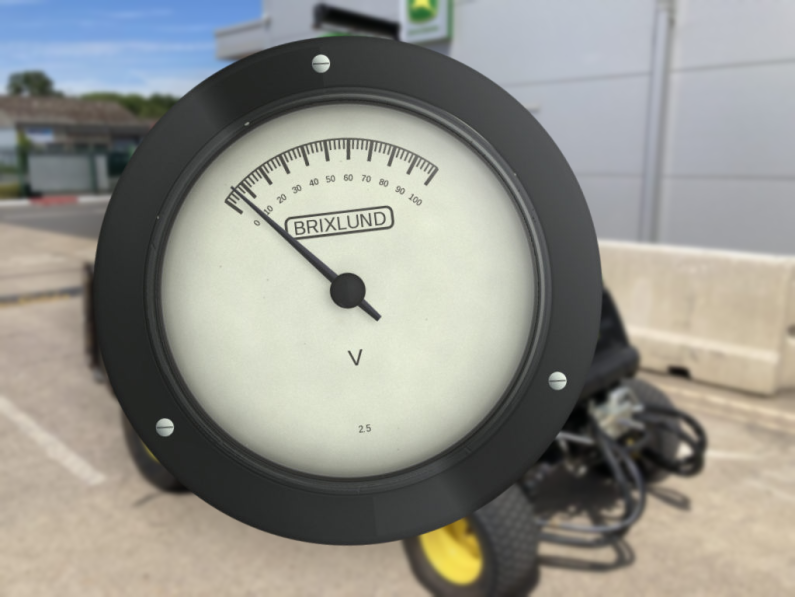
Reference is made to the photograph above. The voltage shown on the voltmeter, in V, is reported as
6 V
